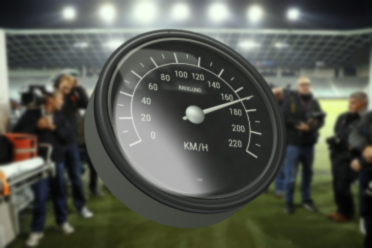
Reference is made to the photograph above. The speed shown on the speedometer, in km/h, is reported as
170 km/h
